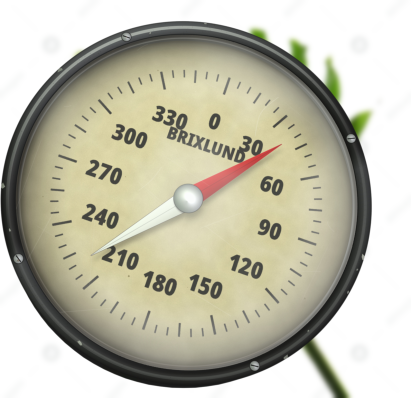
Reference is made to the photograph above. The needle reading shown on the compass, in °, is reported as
40 °
